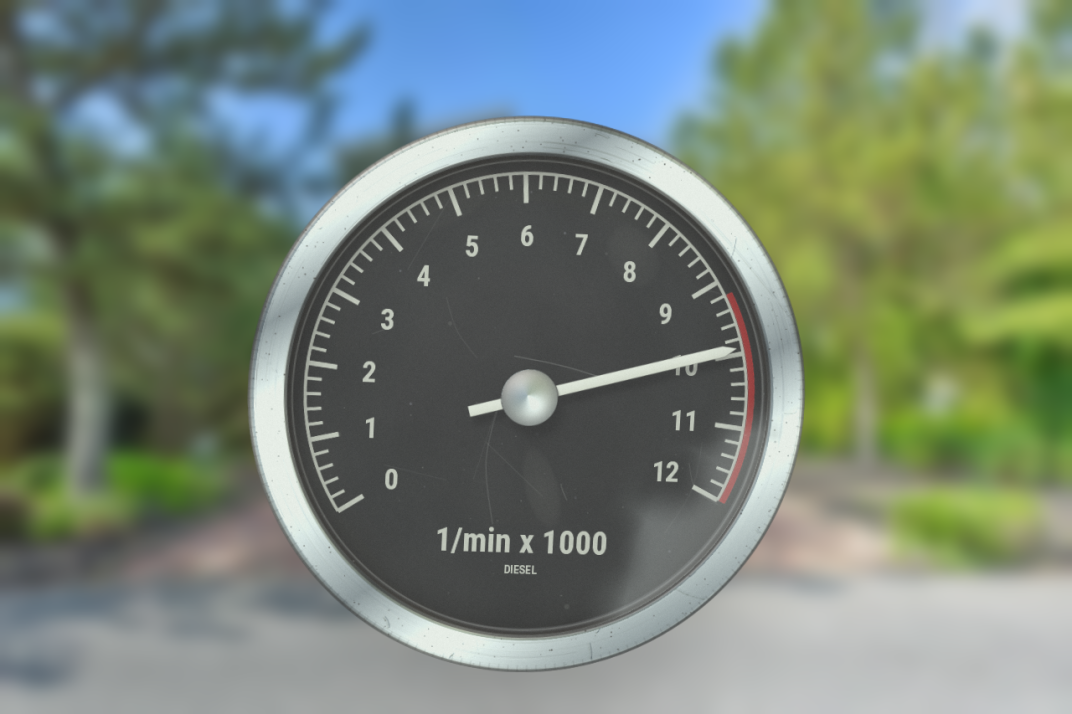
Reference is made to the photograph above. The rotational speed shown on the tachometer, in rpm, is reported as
9900 rpm
